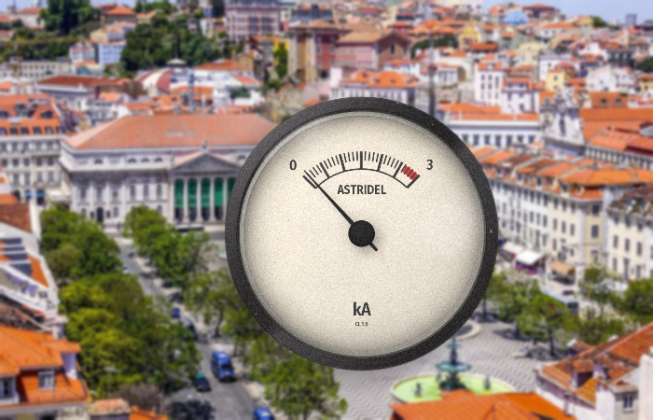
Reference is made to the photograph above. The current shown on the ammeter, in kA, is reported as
0.1 kA
